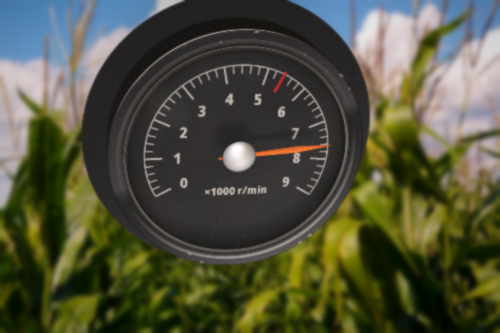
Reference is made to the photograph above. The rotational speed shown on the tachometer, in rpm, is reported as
7600 rpm
